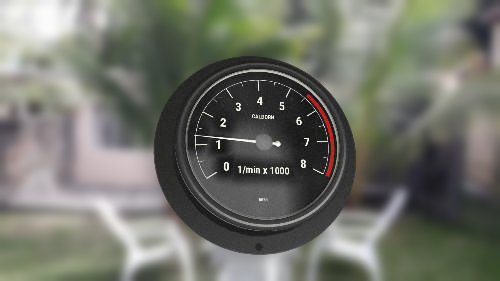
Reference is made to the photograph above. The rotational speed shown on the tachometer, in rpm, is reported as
1250 rpm
